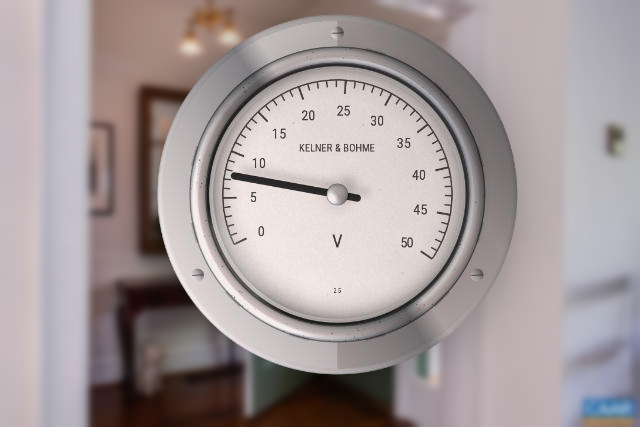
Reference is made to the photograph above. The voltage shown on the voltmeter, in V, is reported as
7.5 V
